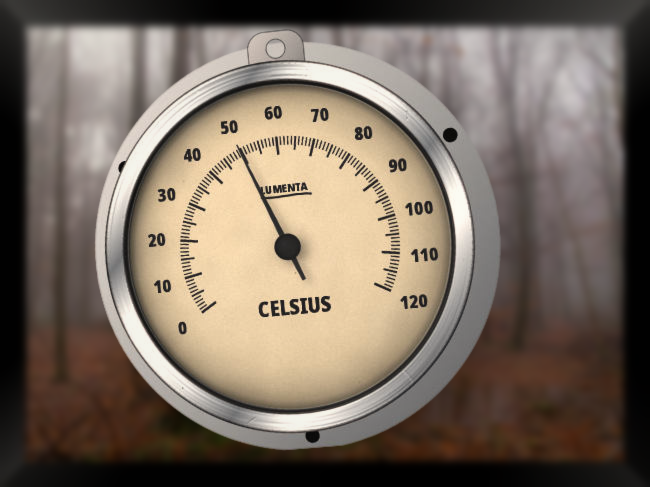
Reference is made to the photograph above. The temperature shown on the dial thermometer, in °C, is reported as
50 °C
